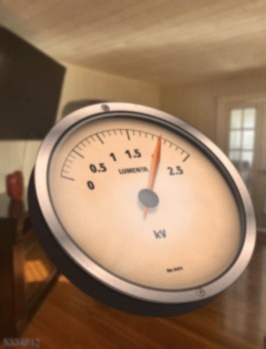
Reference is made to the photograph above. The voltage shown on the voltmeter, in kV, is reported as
2 kV
